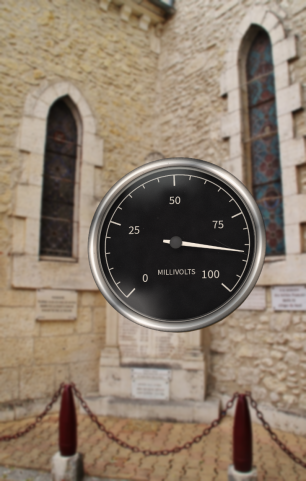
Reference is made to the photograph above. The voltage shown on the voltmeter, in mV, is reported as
87.5 mV
